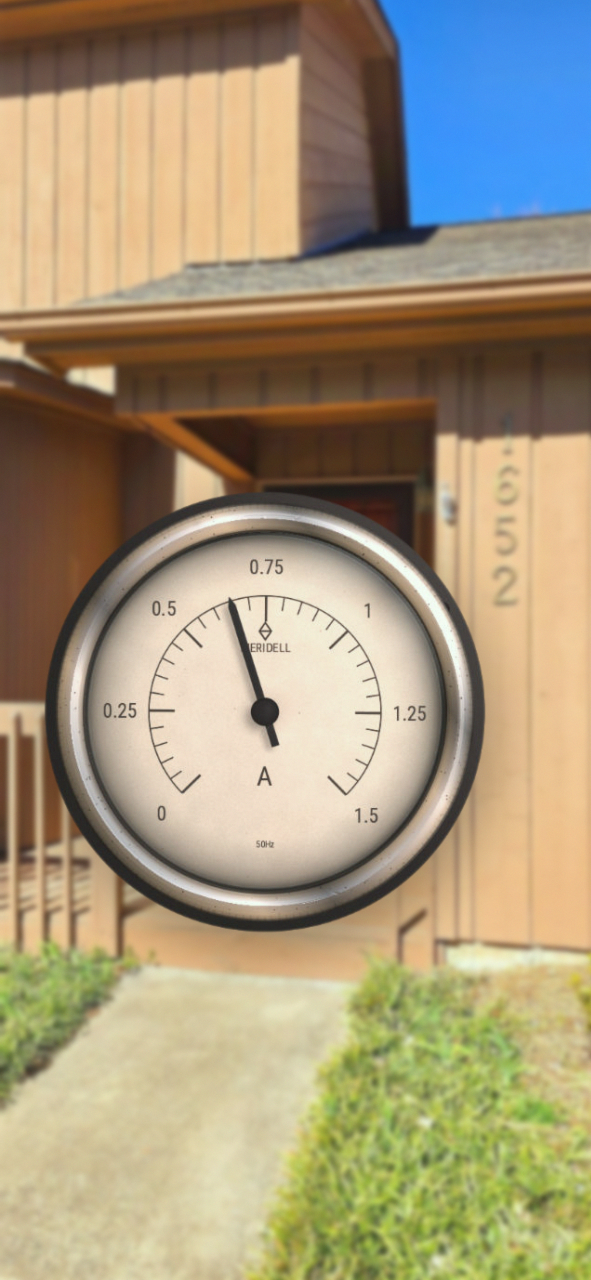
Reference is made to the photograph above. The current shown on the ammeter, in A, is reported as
0.65 A
